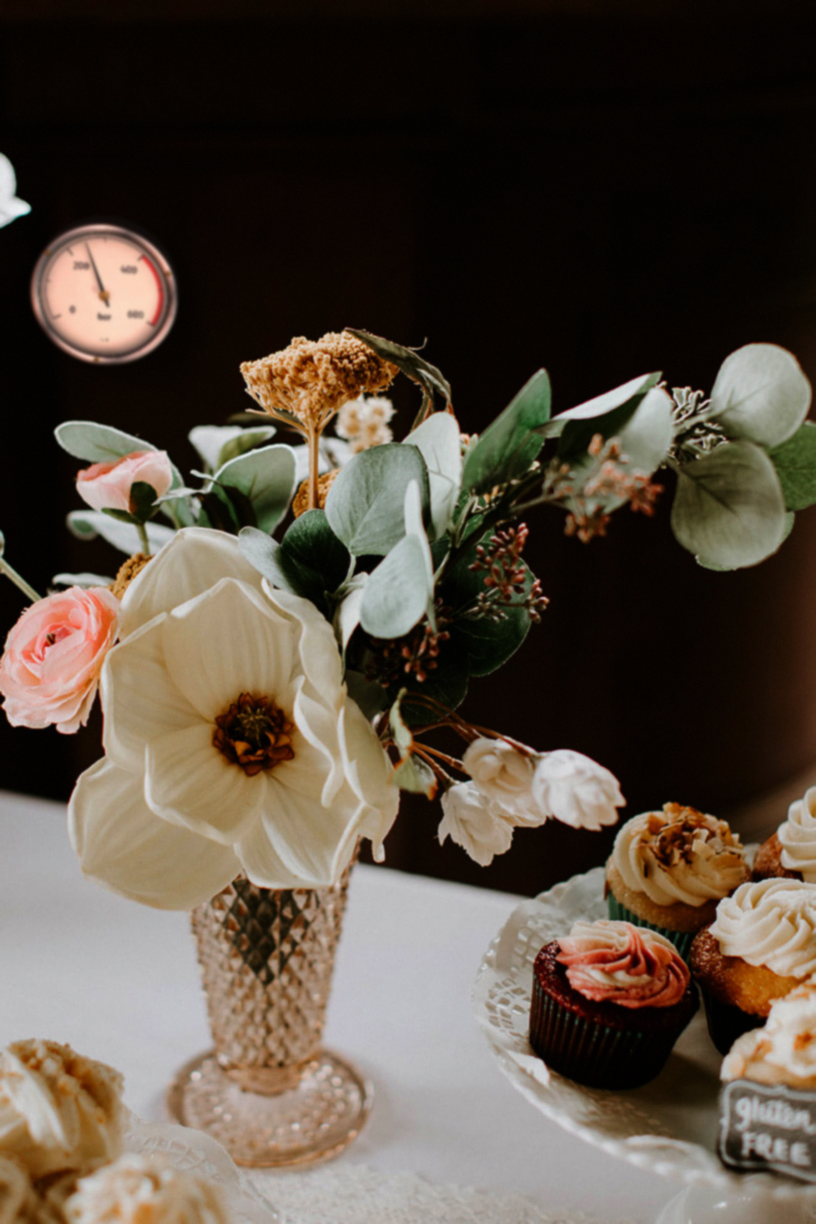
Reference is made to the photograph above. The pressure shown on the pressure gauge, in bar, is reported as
250 bar
